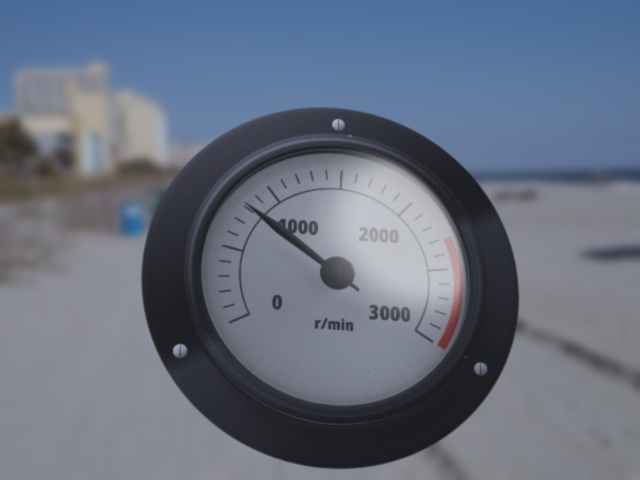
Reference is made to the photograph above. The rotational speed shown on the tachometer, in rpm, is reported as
800 rpm
